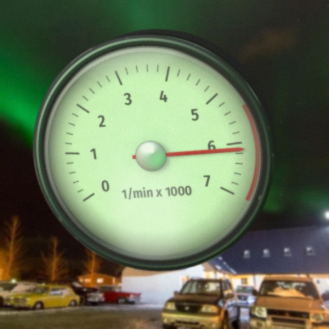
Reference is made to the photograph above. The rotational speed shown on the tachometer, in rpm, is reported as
6100 rpm
